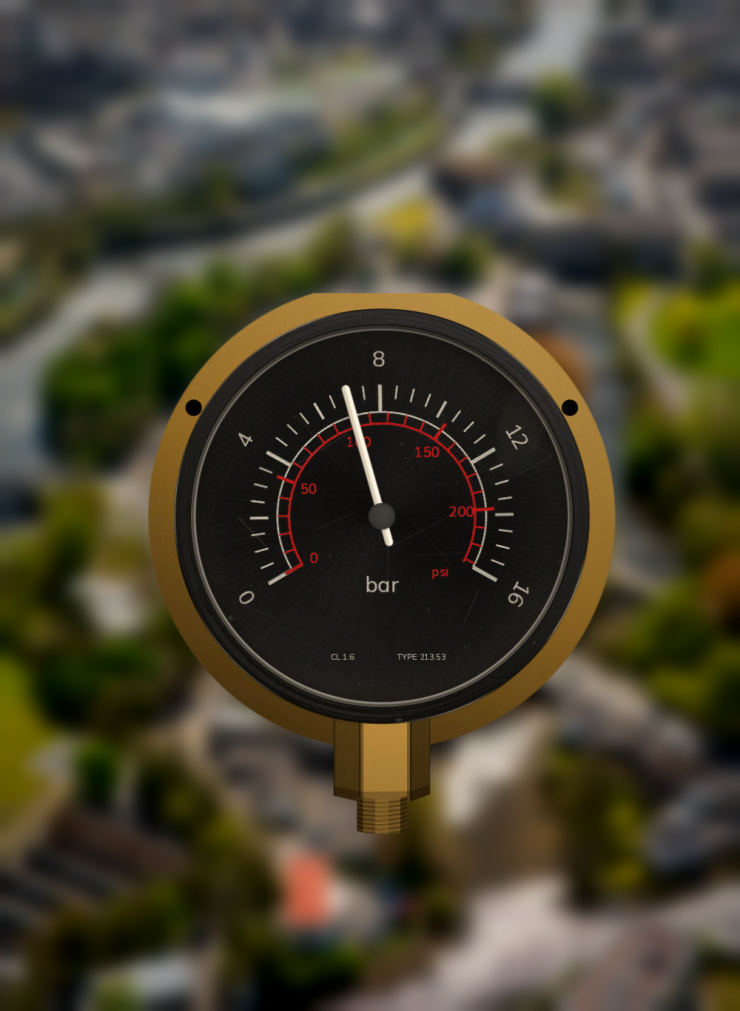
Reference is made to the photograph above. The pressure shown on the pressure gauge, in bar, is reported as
7 bar
